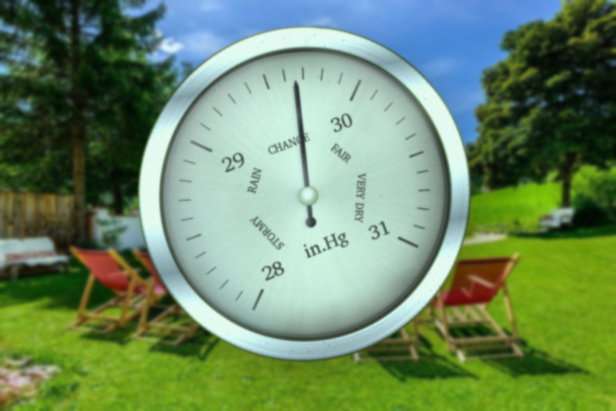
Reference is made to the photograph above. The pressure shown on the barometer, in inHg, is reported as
29.65 inHg
